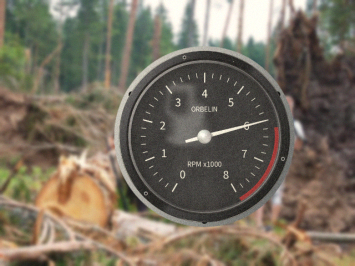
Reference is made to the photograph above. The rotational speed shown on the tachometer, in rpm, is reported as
6000 rpm
